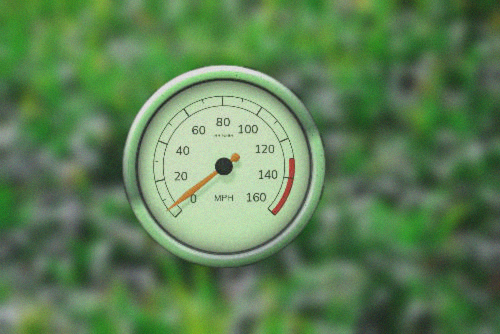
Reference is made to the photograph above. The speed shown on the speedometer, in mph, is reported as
5 mph
